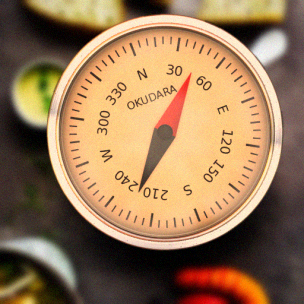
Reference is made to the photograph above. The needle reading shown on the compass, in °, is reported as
45 °
